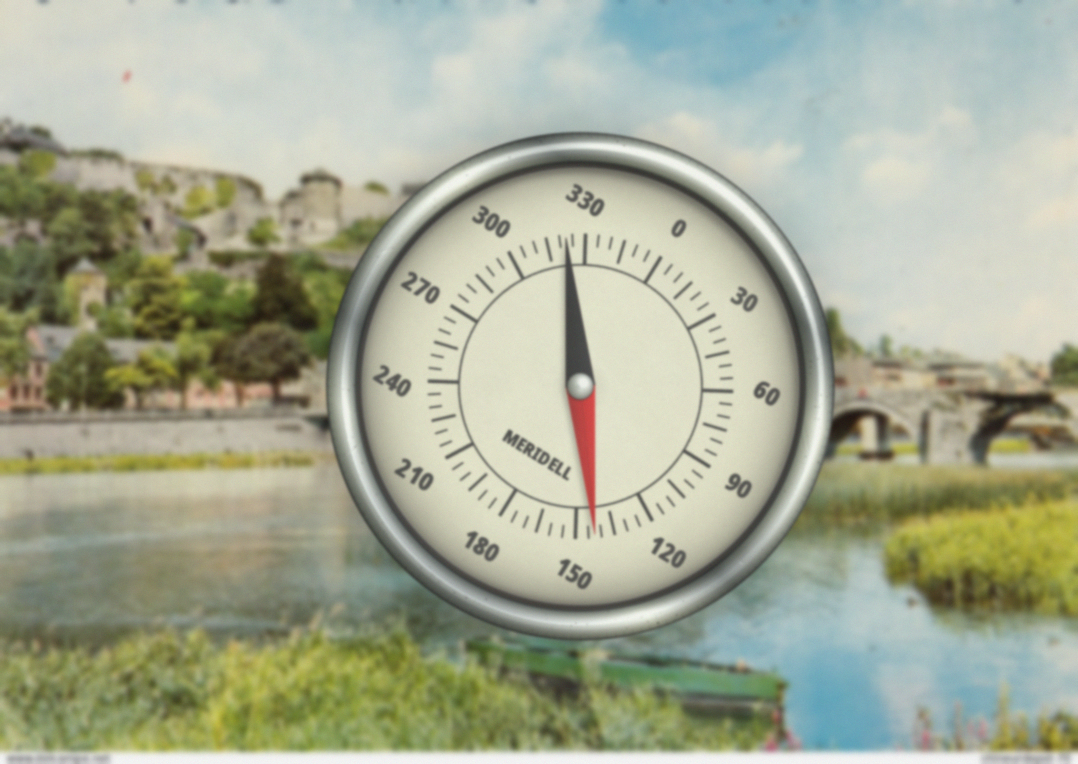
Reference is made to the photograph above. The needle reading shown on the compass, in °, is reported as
142.5 °
